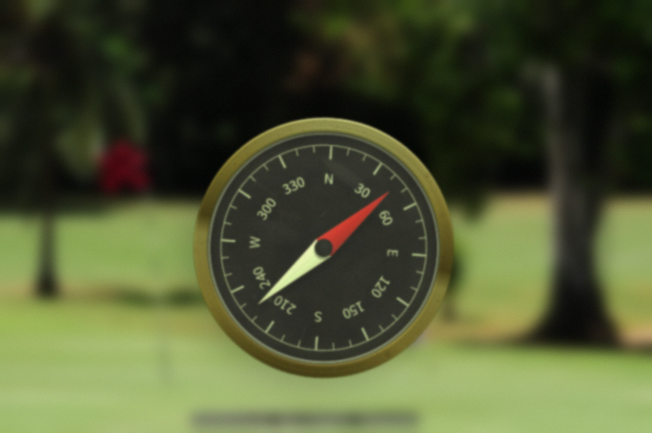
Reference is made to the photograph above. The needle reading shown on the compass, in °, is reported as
45 °
